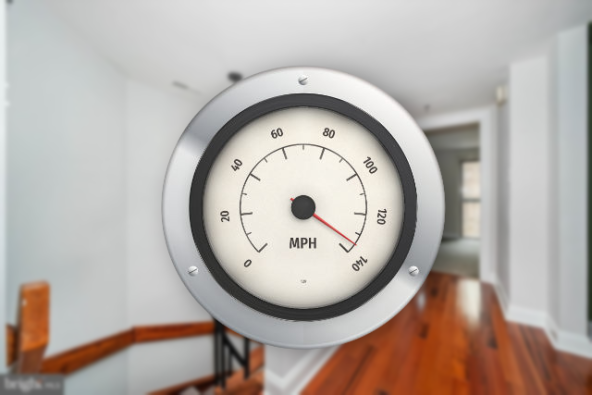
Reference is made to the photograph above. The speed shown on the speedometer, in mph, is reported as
135 mph
